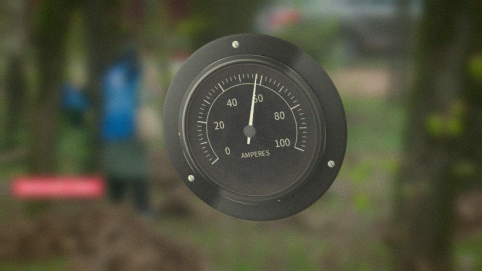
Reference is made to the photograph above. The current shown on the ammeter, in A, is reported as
58 A
